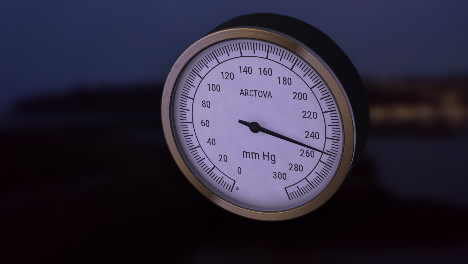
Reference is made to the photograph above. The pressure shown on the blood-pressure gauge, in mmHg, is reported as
250 mmHg
